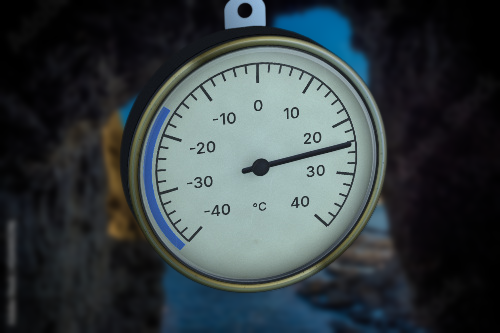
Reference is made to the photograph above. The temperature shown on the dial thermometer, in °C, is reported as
24 °C
